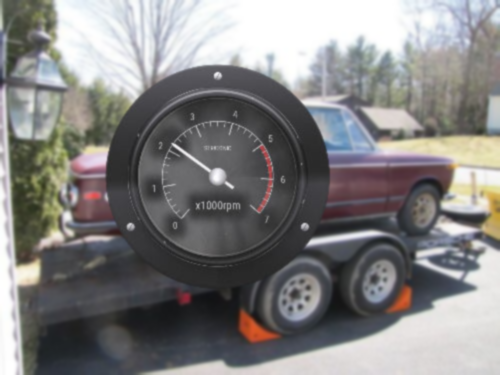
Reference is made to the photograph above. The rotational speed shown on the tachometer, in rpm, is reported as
2200 rpm
